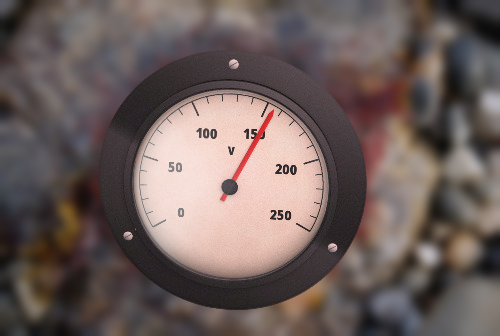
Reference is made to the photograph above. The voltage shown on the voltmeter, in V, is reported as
155 V
